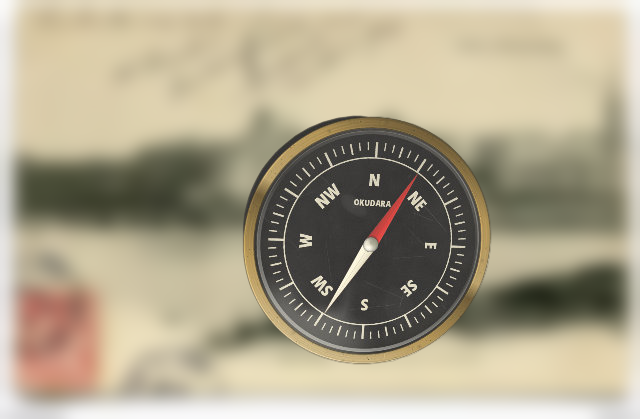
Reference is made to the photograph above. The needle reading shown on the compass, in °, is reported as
30 °
